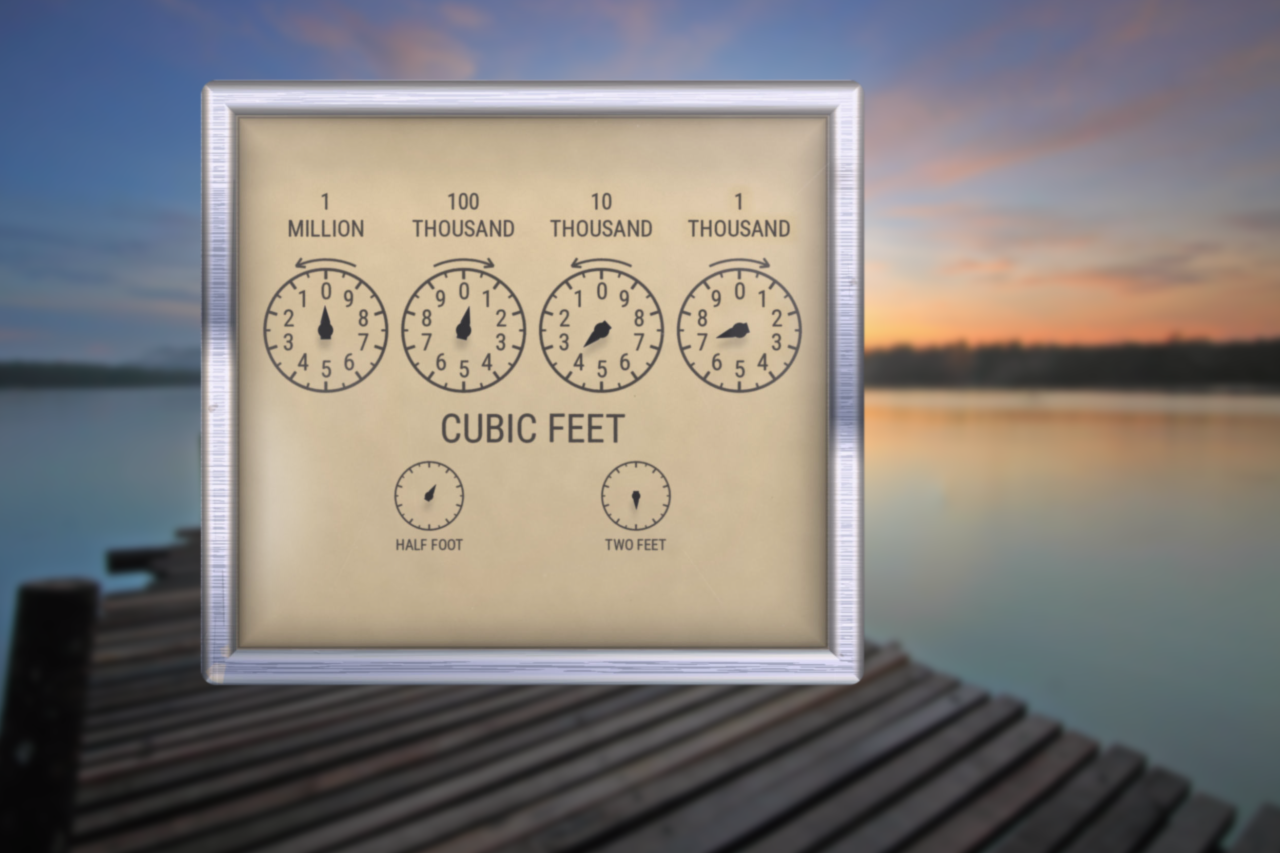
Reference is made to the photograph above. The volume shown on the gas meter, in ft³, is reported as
3700 ft³
